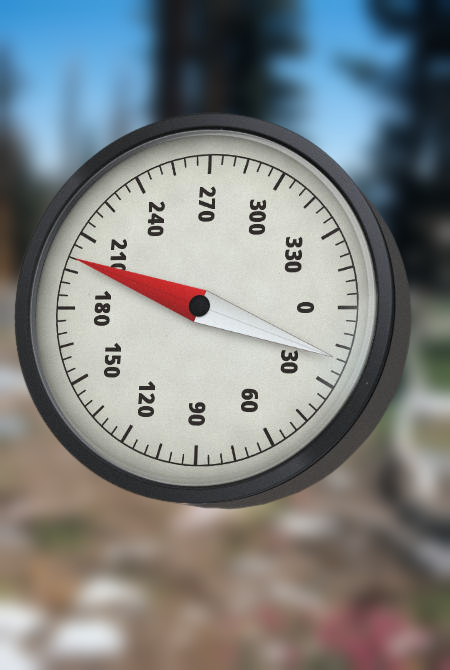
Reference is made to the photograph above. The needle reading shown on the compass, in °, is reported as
200 °
